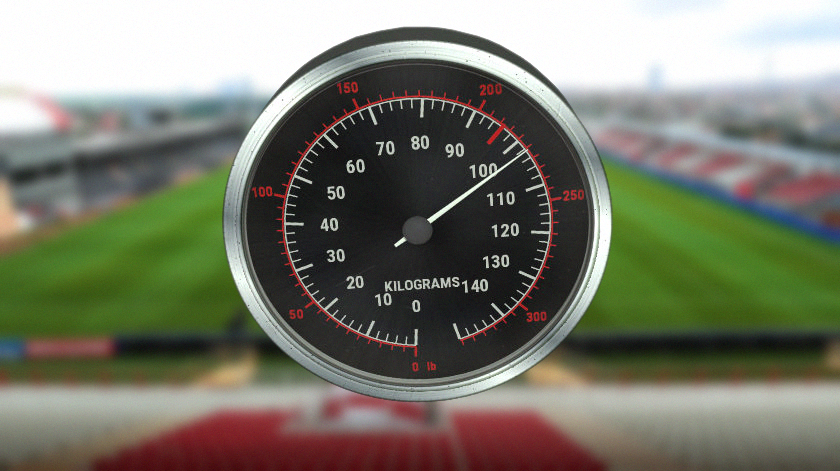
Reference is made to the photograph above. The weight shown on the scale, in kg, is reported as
102 kg
